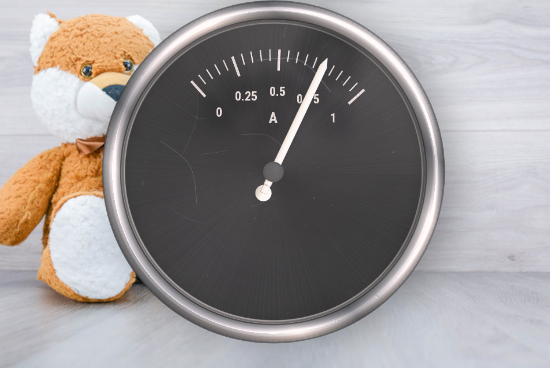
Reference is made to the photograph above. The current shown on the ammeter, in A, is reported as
0.75 A
